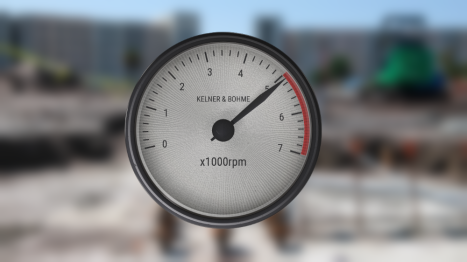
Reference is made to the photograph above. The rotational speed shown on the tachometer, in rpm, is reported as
5100 rpm
